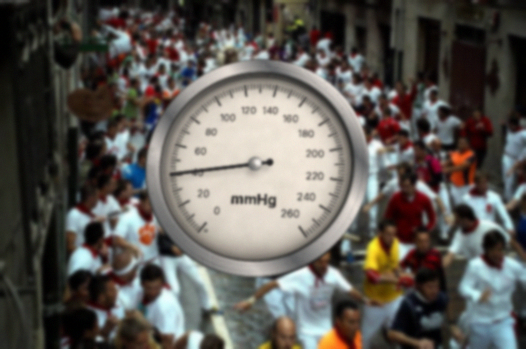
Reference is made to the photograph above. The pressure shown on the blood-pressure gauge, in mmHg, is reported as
40 mmHg
